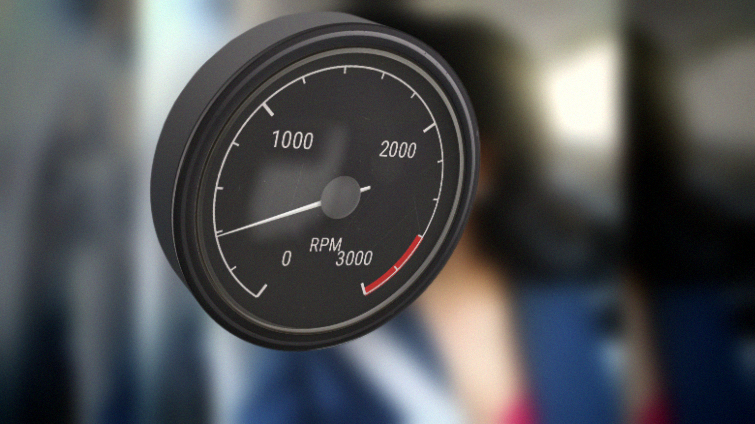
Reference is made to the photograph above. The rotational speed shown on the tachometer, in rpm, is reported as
400 rpm
